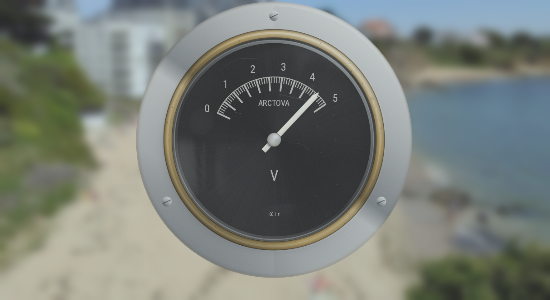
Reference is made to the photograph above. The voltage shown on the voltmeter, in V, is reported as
4.5 V
